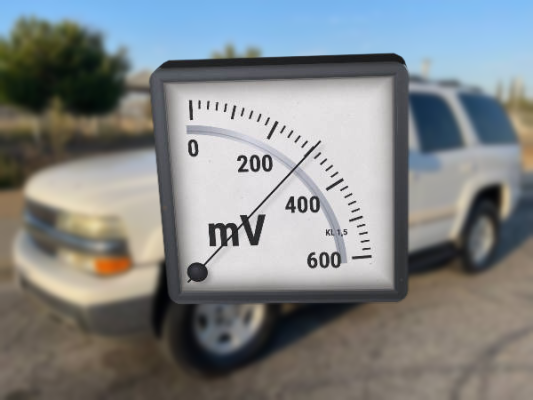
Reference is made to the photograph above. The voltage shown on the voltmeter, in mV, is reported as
300 mV
